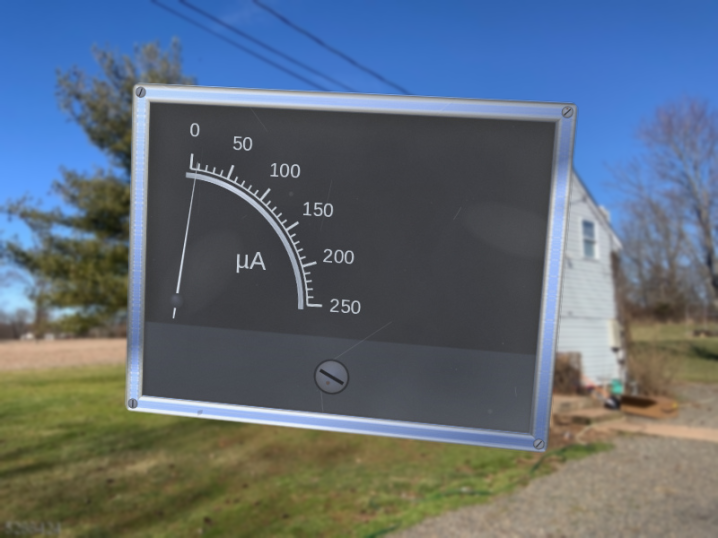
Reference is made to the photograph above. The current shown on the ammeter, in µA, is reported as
10 µA
